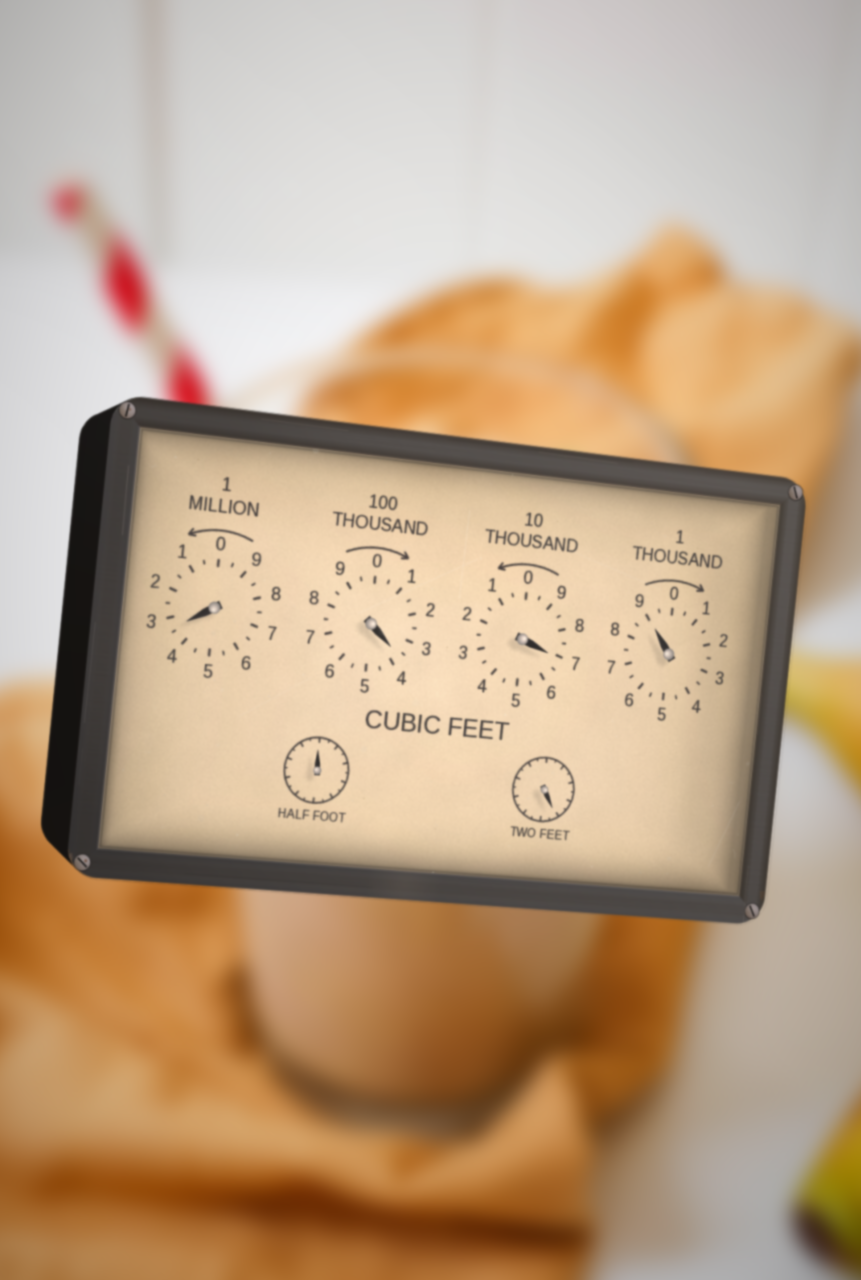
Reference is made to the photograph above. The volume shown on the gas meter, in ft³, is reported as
336900 ft³
